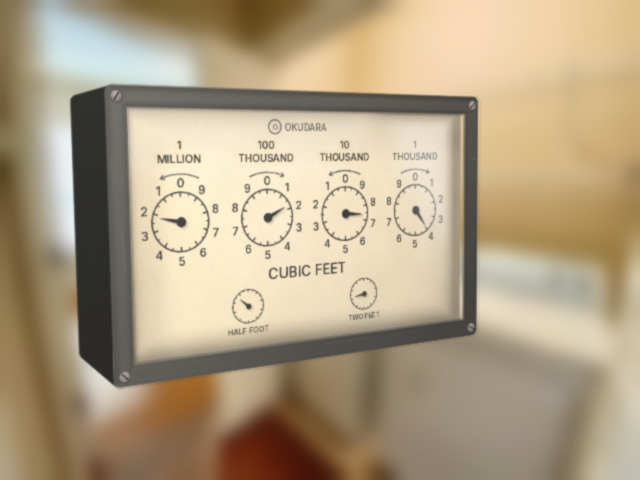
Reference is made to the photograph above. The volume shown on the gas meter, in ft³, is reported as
217400 ft³
